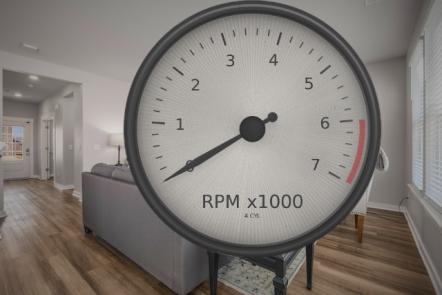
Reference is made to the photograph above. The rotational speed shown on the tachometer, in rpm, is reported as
0 rpm
